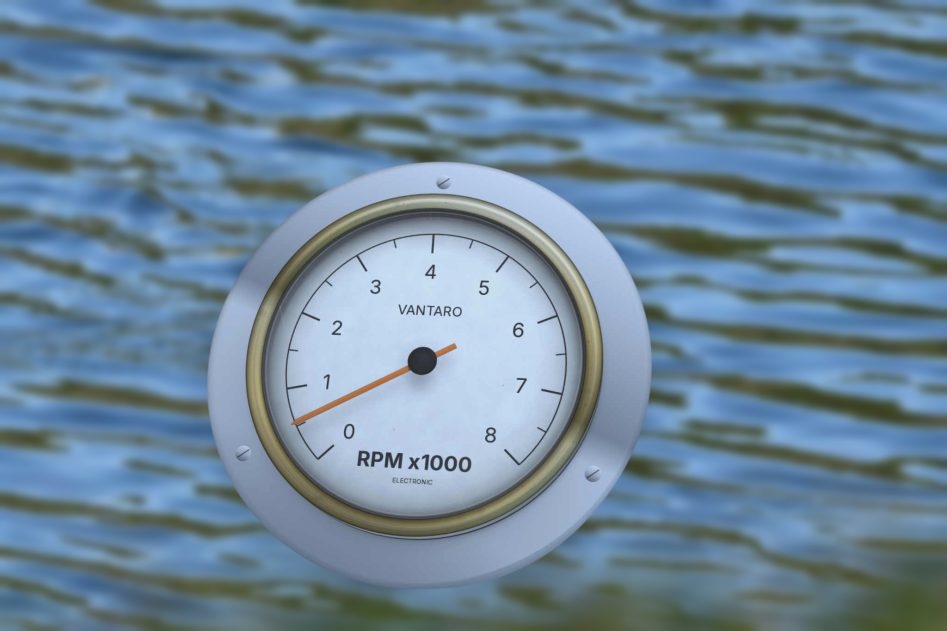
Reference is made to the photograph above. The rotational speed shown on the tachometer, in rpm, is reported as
500 rpm
